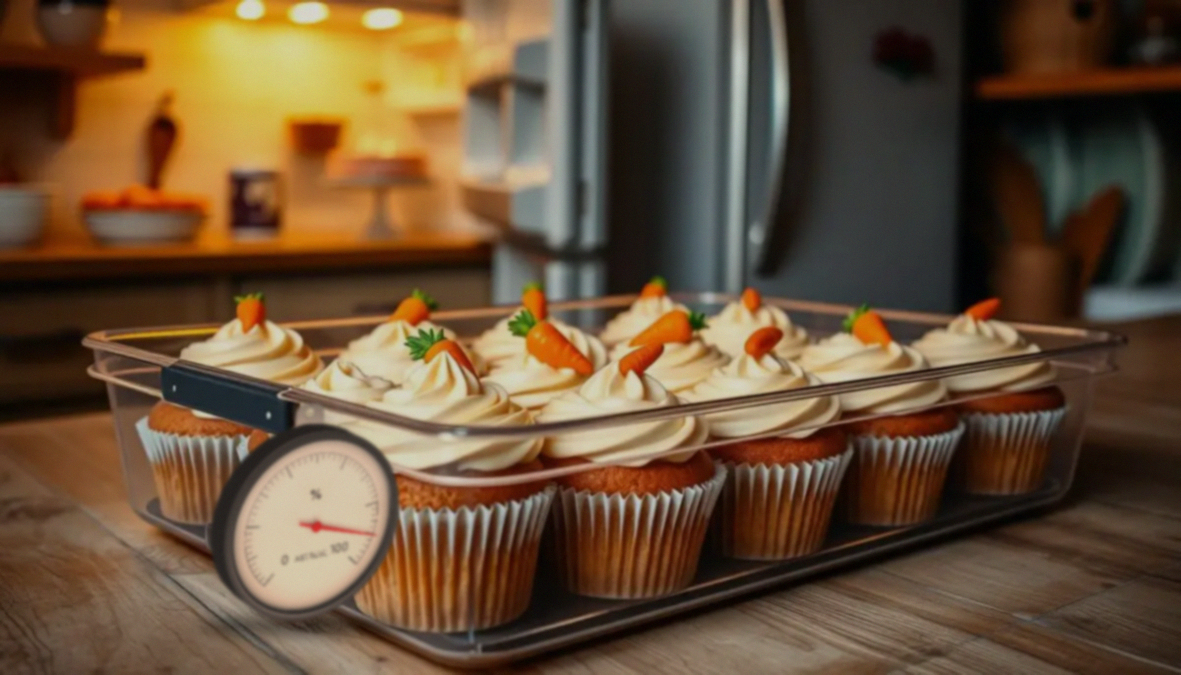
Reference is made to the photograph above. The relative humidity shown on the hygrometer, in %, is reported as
90 %
